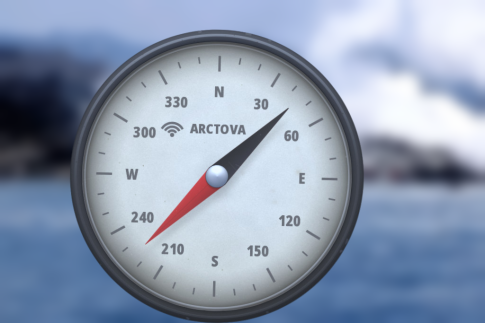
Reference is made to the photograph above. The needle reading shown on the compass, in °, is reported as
225 °
